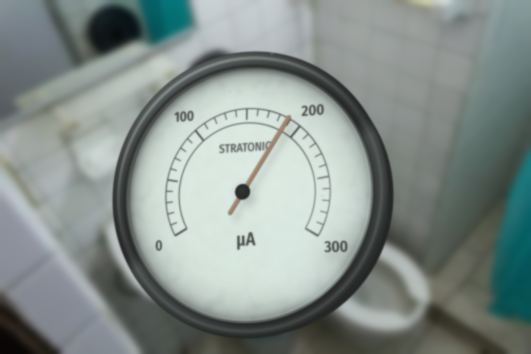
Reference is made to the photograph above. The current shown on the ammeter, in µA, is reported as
190 µA
